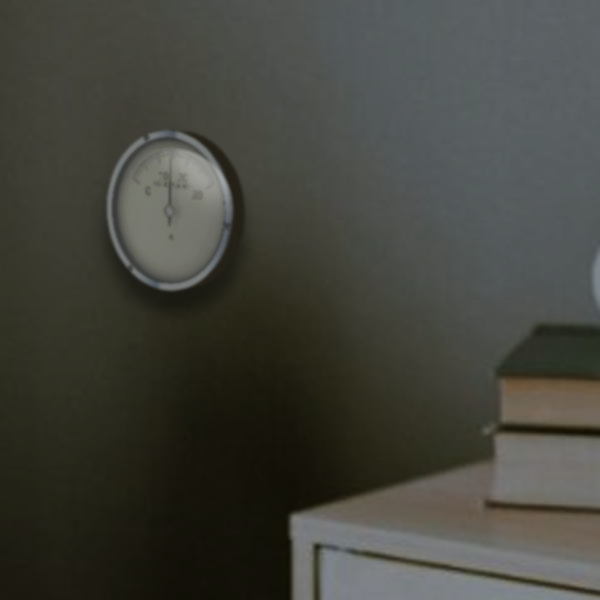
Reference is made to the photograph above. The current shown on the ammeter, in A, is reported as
15 A
